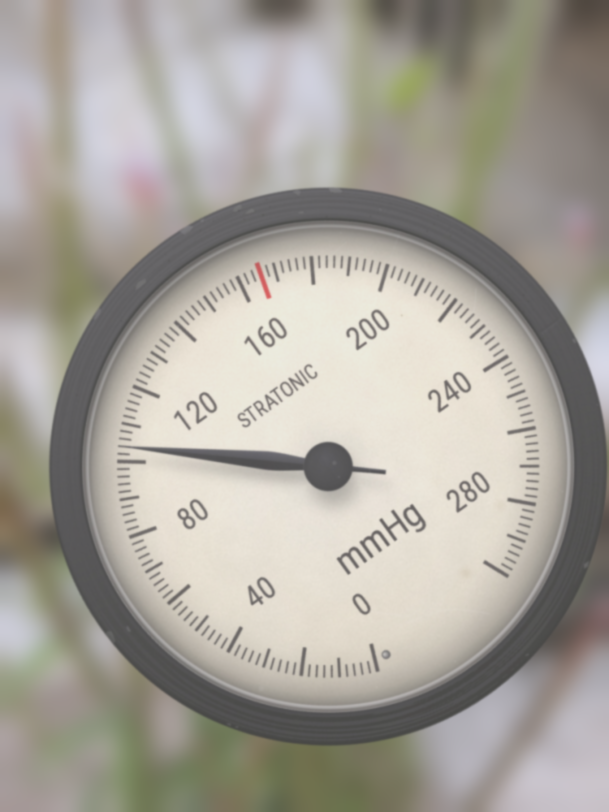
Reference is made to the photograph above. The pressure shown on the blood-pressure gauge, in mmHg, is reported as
104 mmHg
